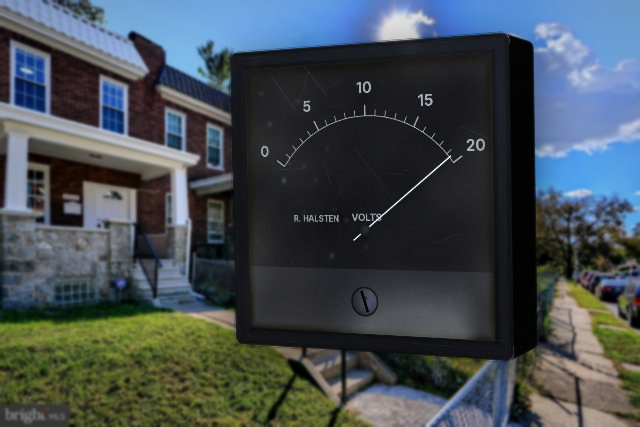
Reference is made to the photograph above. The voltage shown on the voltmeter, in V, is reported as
19.5 V
